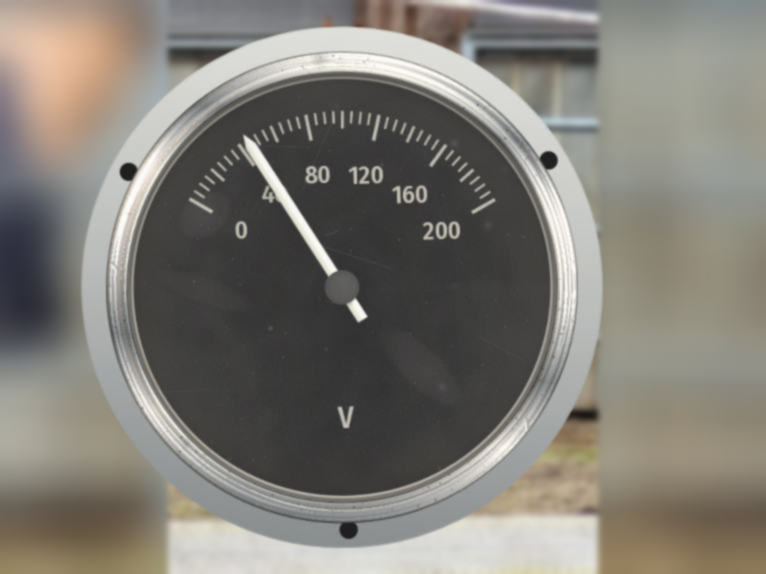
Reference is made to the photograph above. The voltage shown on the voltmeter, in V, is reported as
45 V
